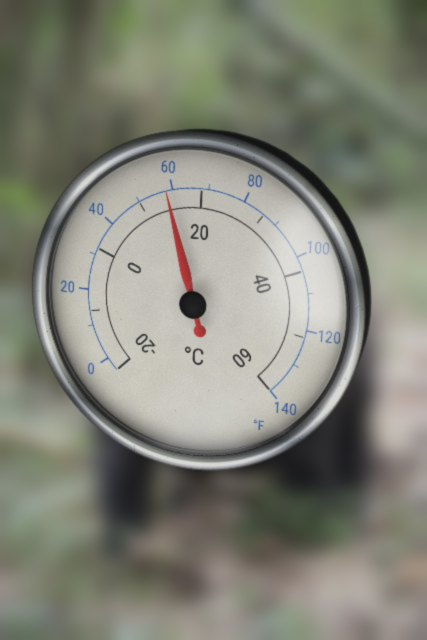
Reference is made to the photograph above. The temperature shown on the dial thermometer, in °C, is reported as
15 °C
